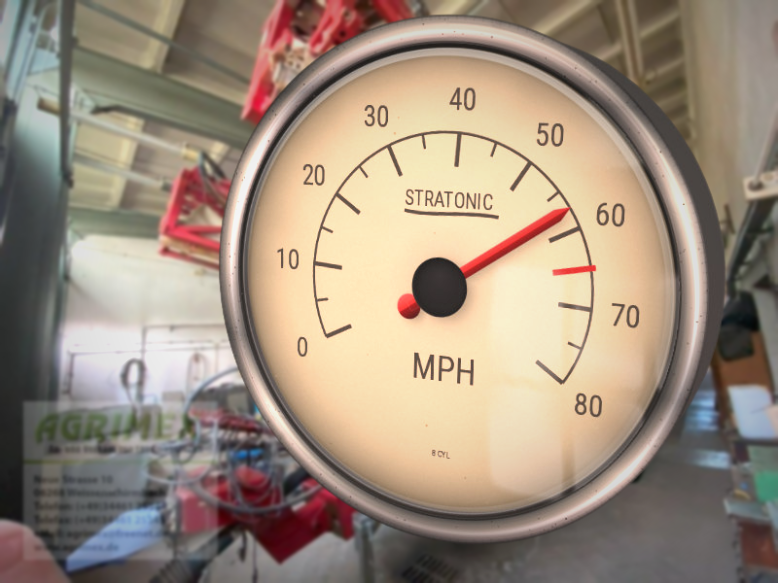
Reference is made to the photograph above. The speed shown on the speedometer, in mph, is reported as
57.5 mph
